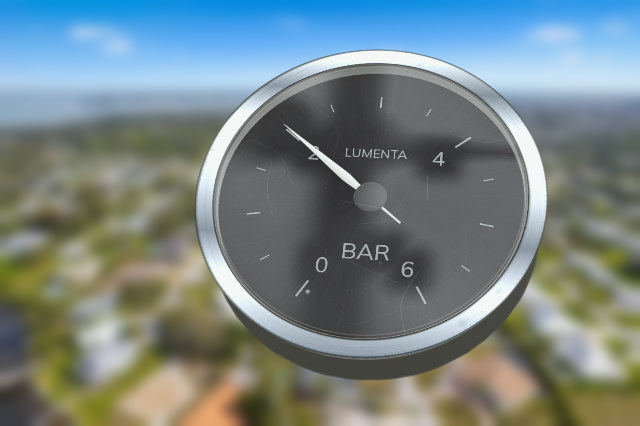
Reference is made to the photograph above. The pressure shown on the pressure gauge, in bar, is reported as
2 bar
